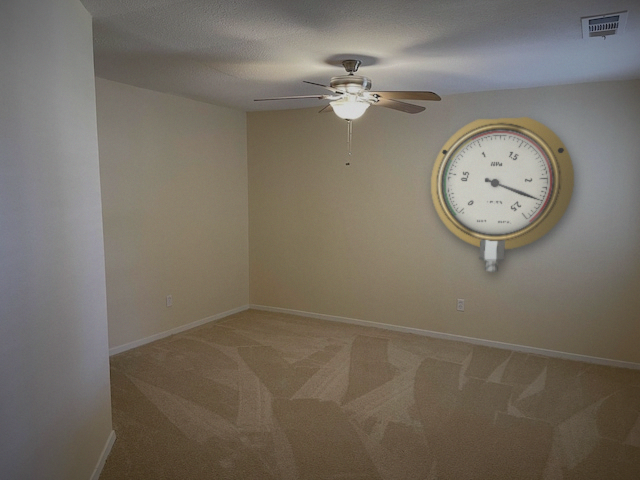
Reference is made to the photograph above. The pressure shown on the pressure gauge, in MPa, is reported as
2.25 MPa
